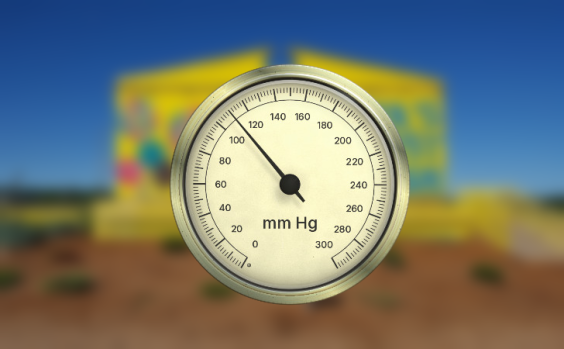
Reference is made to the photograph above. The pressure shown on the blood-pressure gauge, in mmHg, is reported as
110 mmHg
